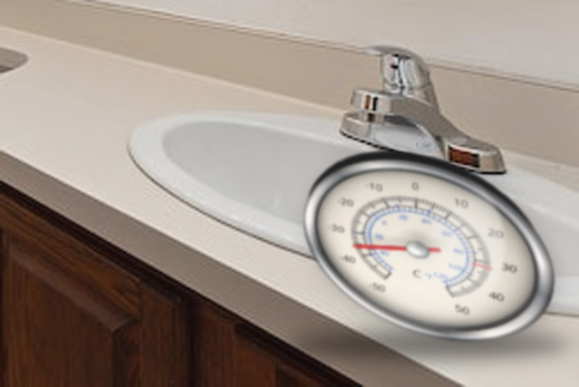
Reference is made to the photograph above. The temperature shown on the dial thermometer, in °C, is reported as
-35 °C
